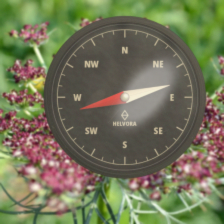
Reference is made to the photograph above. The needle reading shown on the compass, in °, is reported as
255 °
